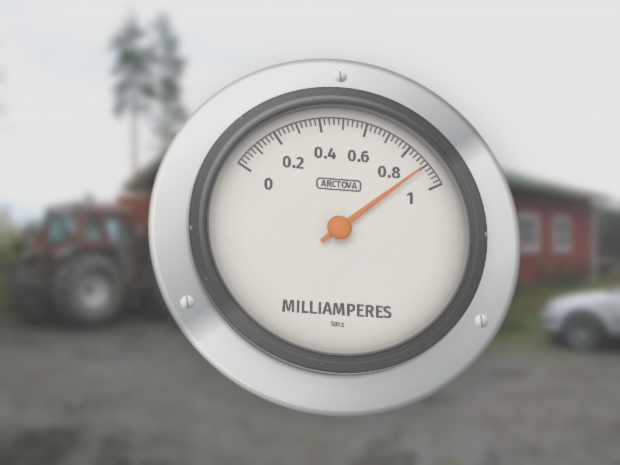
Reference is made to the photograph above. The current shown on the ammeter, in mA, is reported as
0.9 mA
